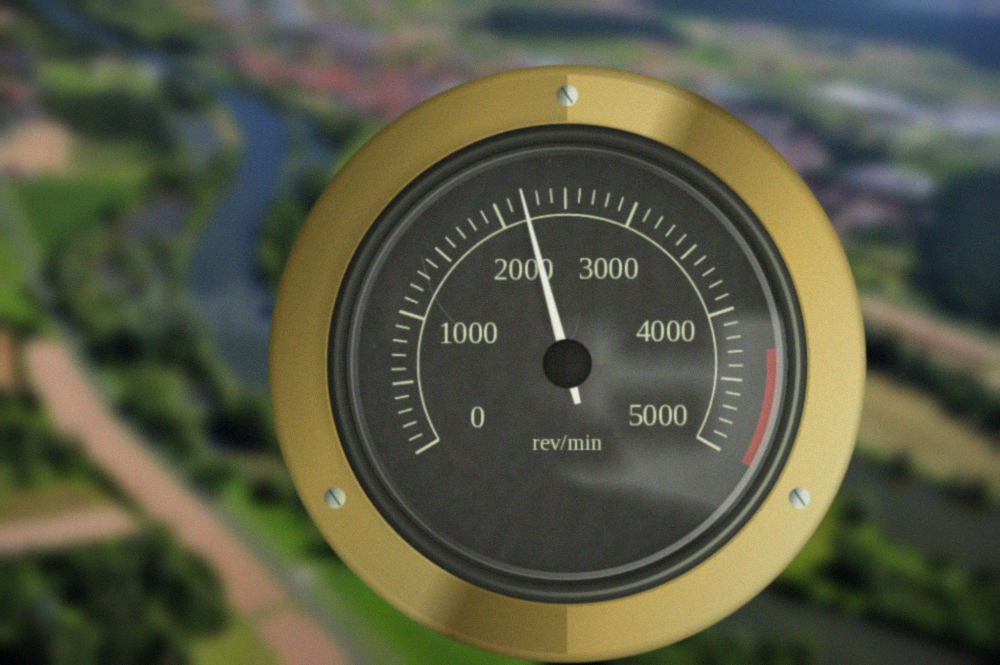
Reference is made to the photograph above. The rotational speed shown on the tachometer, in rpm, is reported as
2200 rpm
